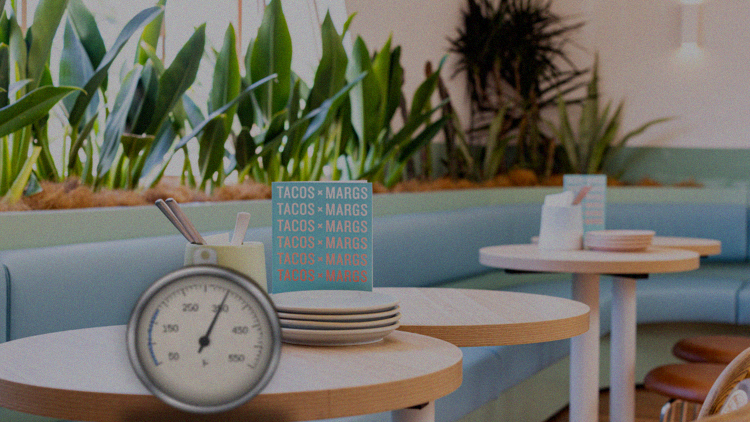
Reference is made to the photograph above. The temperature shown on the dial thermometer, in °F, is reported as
350 °F
